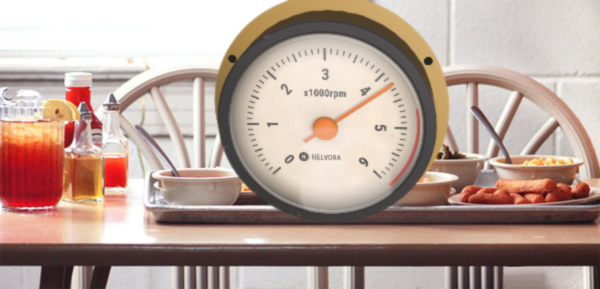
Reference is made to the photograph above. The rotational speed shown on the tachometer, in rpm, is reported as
4200 rpm
